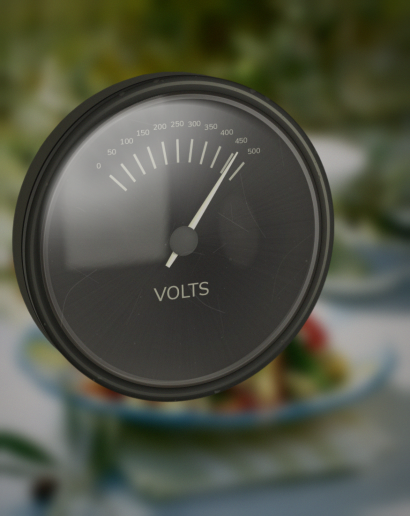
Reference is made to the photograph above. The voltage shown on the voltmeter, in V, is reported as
450 V
